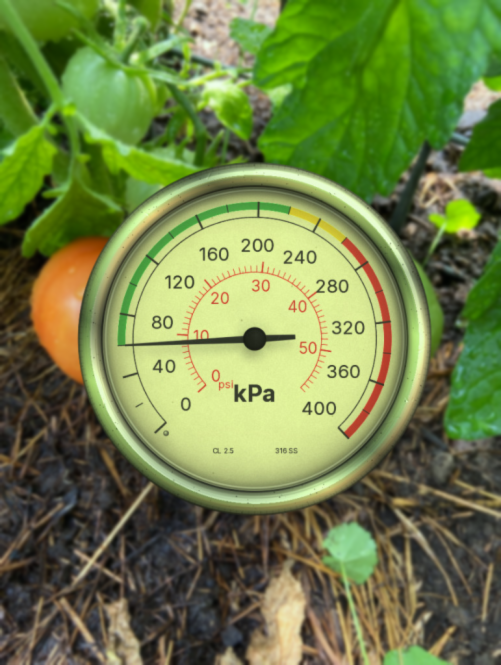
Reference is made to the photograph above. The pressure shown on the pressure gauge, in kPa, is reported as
60 kPa
